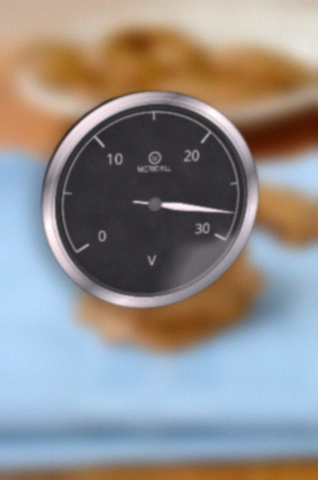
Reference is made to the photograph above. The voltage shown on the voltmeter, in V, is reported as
27.5 V
